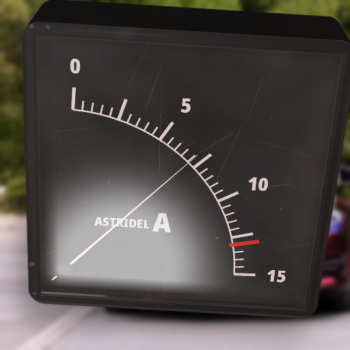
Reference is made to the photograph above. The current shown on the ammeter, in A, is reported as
7 A
